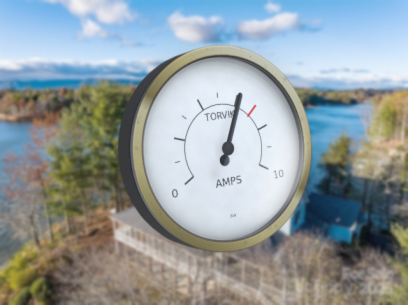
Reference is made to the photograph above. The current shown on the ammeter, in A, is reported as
6 A
